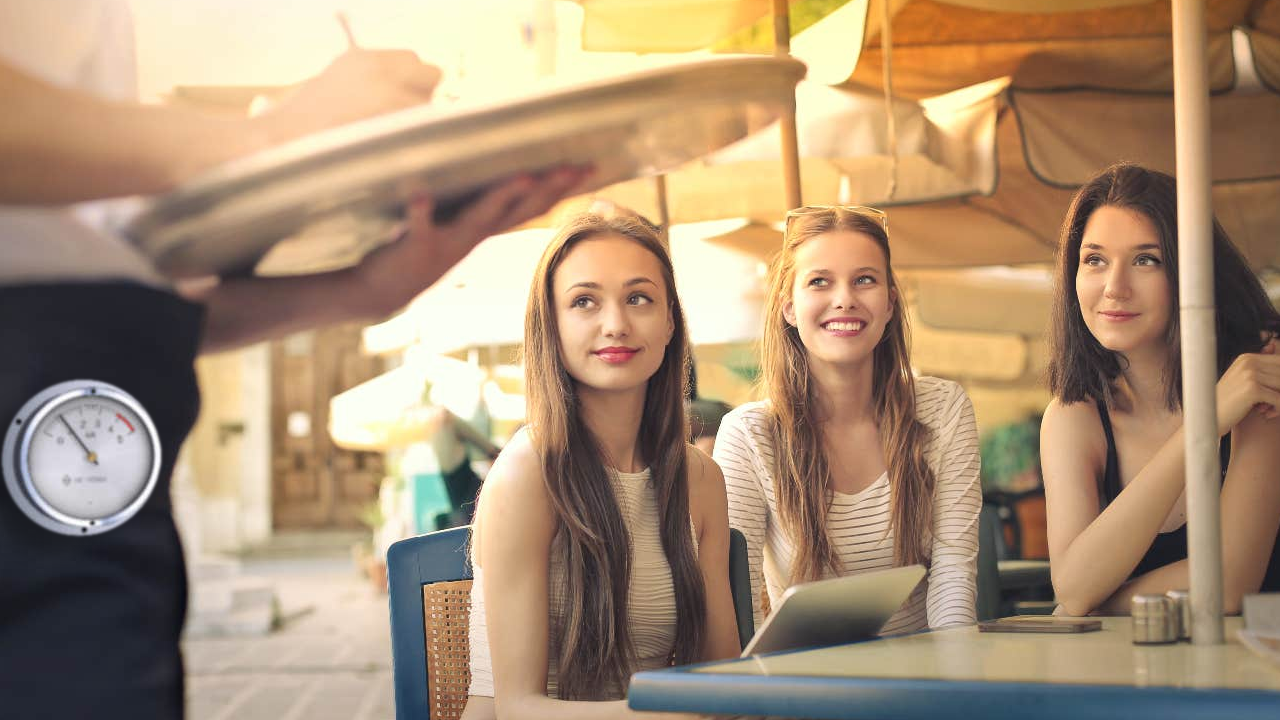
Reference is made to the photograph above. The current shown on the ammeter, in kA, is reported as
1 kA
